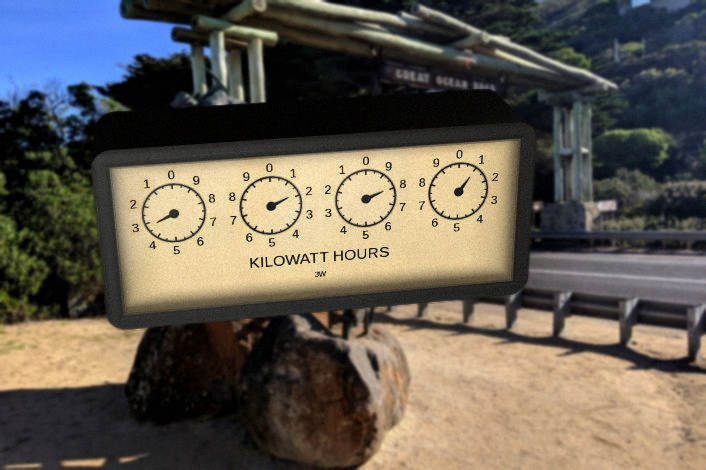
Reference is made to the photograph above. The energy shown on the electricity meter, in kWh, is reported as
3181 kWh
